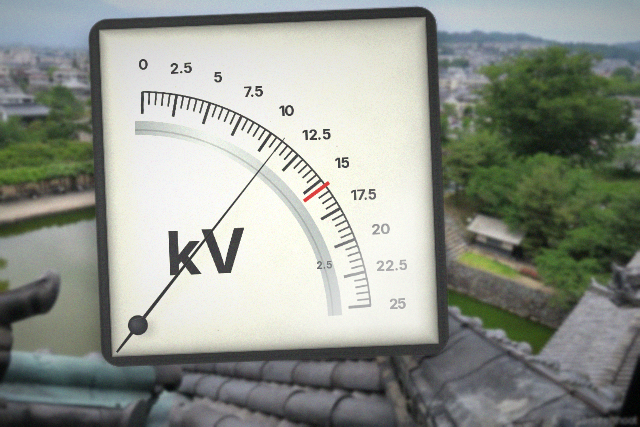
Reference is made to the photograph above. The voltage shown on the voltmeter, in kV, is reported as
11 kV
